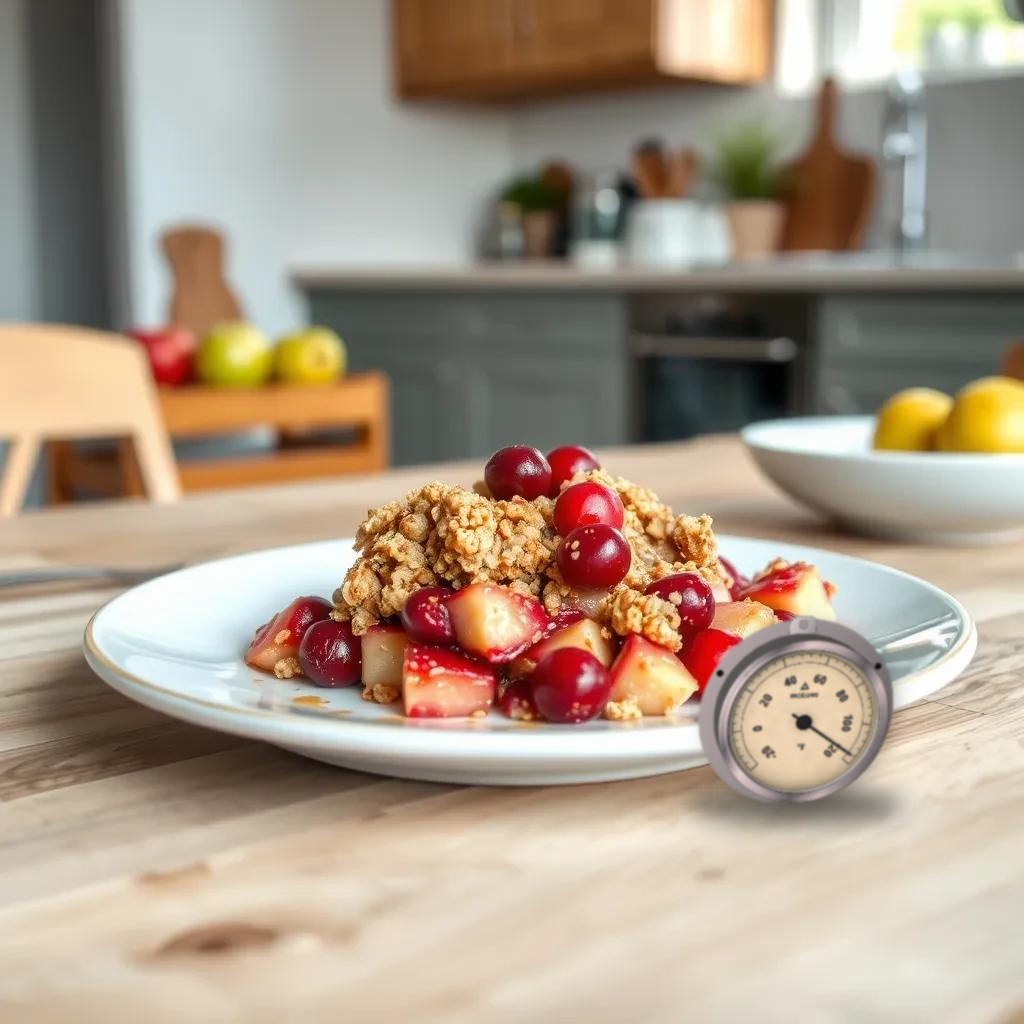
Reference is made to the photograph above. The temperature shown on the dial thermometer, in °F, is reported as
116 °F
